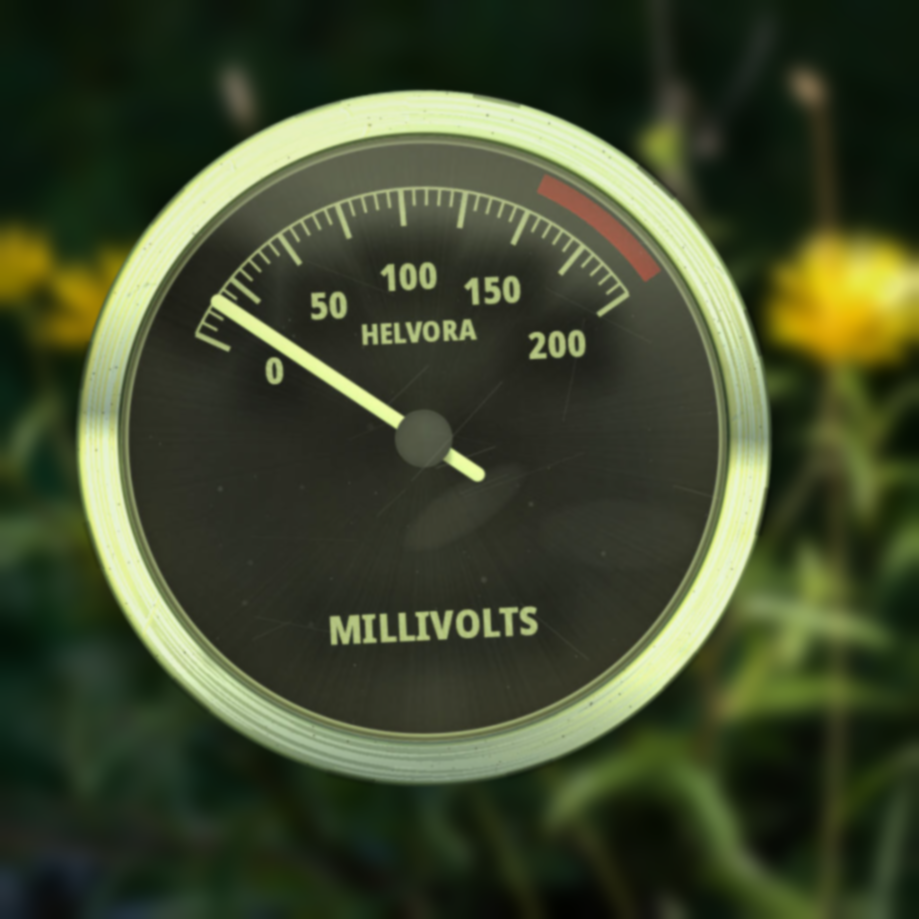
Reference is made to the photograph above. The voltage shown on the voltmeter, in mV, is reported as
15 mV
